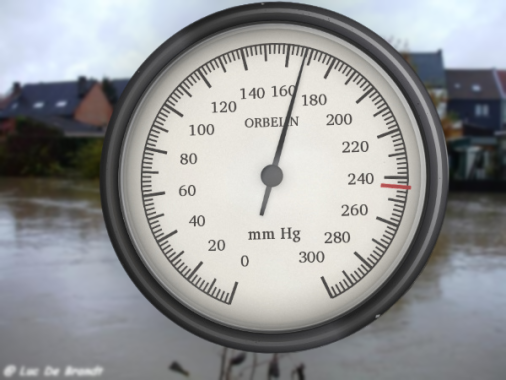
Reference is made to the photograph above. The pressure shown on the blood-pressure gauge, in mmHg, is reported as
168 mmHg
